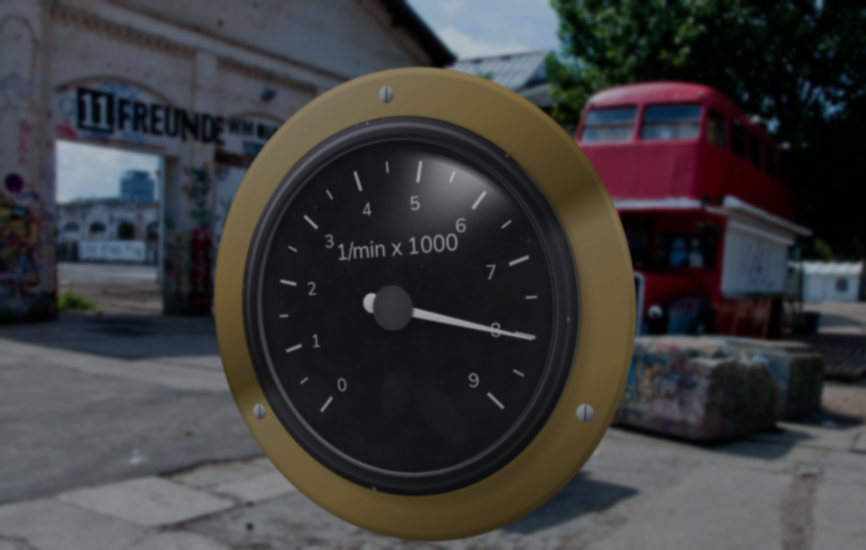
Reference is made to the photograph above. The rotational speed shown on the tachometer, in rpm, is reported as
8000 rpm
